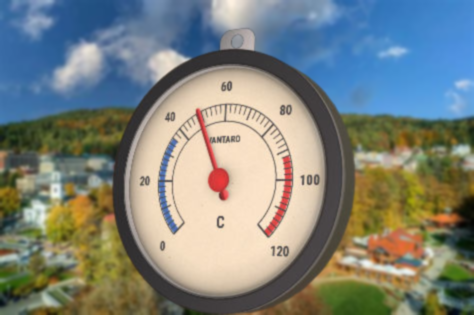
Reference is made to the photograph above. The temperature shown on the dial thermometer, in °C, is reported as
50 °C
